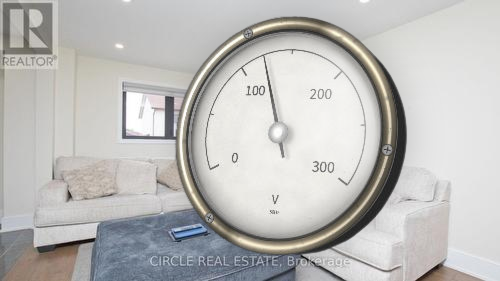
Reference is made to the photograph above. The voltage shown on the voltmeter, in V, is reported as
125 V
